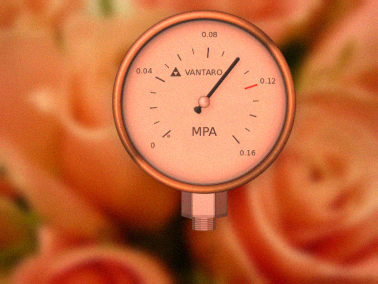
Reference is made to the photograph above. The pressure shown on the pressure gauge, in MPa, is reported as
0.1 MPa
